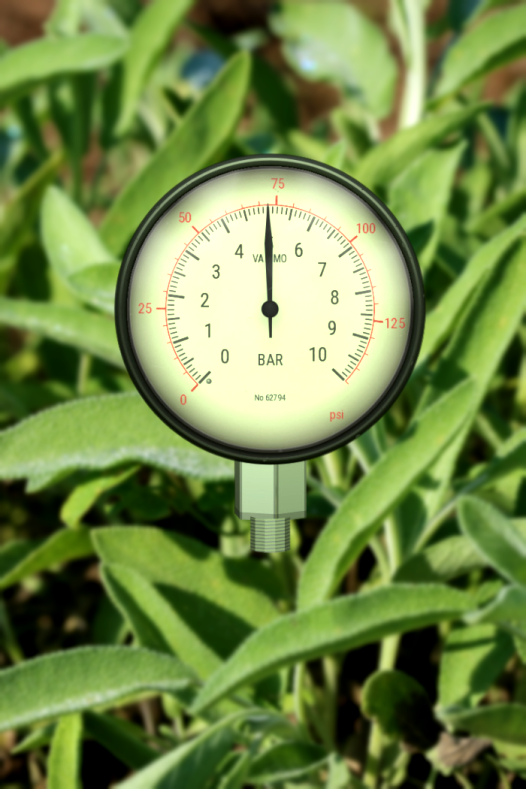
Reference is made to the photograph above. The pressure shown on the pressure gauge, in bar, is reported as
5 bar
